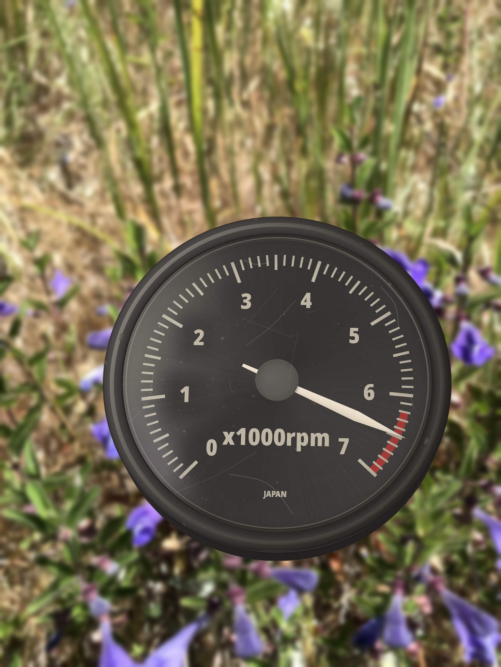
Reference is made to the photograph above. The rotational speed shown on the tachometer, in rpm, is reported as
6500 rpm
